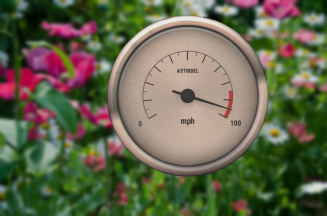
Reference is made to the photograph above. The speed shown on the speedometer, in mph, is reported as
95 mph
